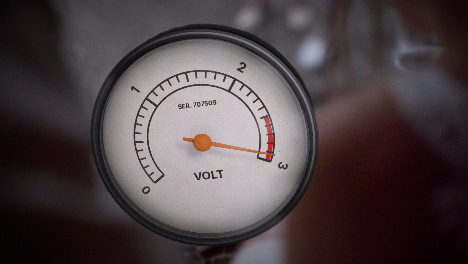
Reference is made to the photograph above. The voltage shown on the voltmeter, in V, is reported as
2.9 V
